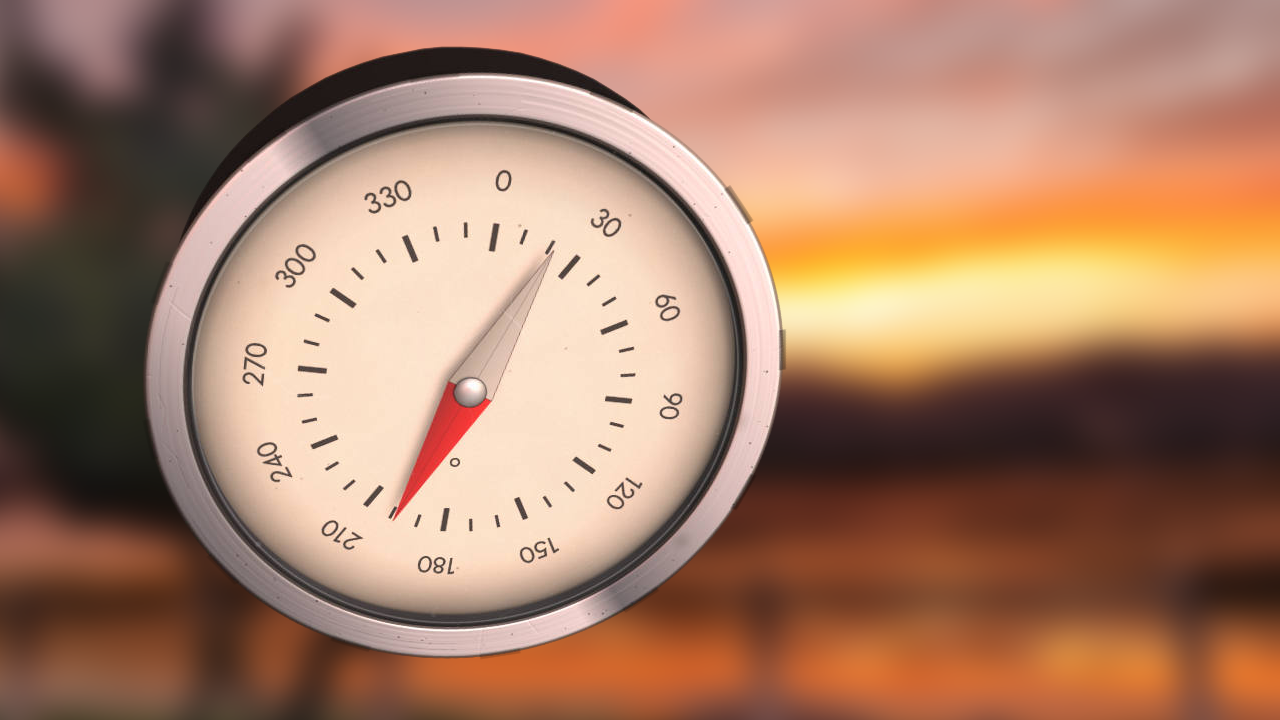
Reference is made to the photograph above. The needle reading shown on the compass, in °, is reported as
200 °
